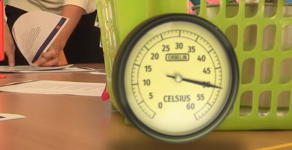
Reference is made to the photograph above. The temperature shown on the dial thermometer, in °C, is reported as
50 °C
